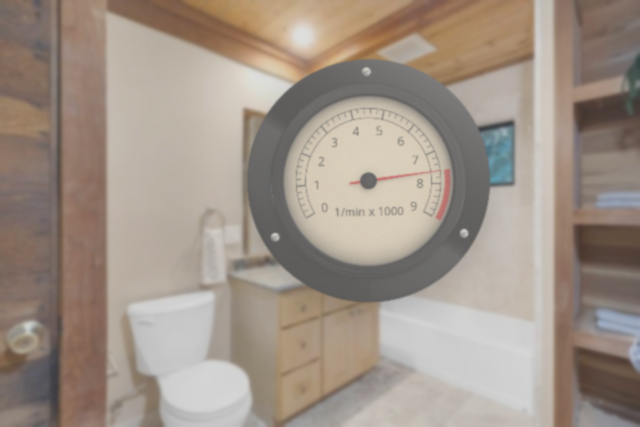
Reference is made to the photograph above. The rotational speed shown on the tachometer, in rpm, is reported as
7600 rpm
